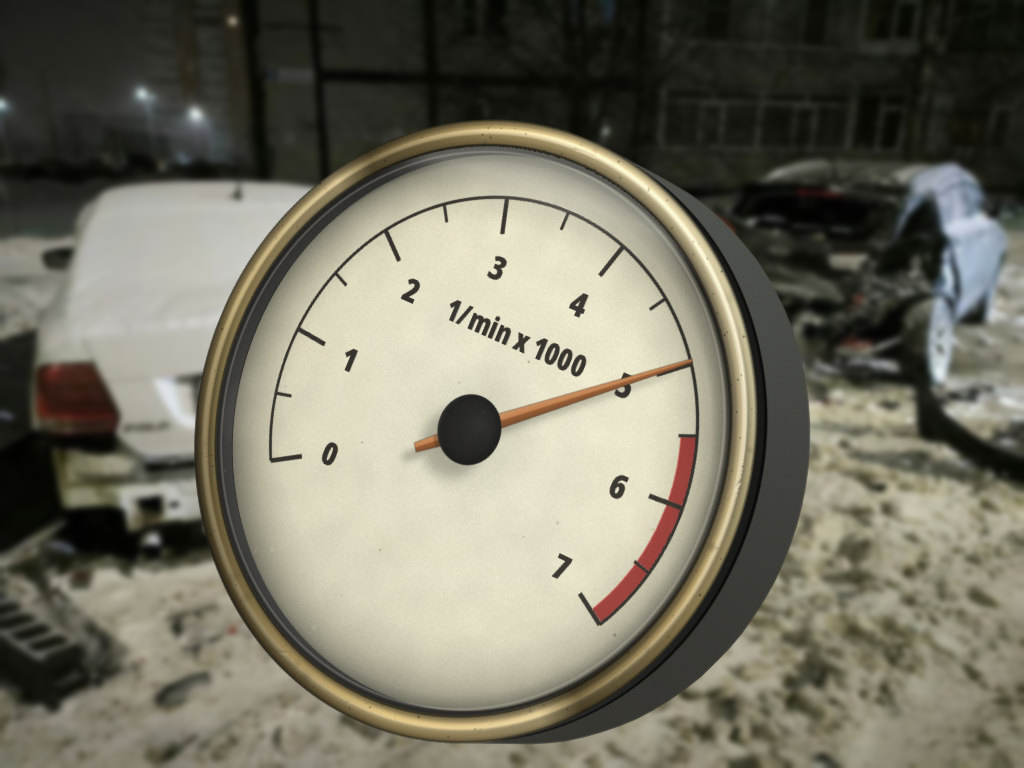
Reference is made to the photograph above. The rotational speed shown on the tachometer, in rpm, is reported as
5000 rpm
